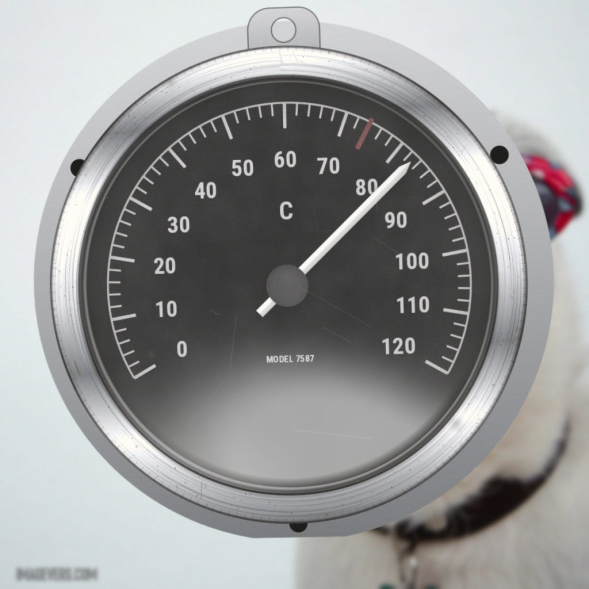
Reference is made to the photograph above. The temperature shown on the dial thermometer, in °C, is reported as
83 °C
